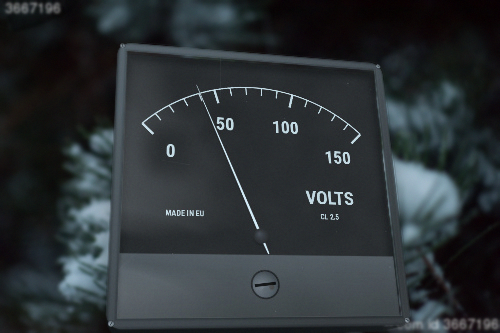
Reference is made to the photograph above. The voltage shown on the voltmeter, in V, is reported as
40 V
